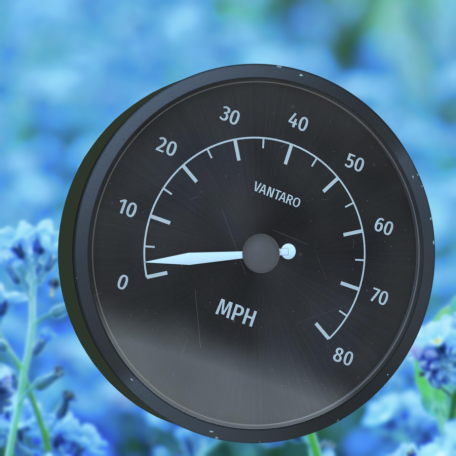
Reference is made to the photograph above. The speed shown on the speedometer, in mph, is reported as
2.5 mph
